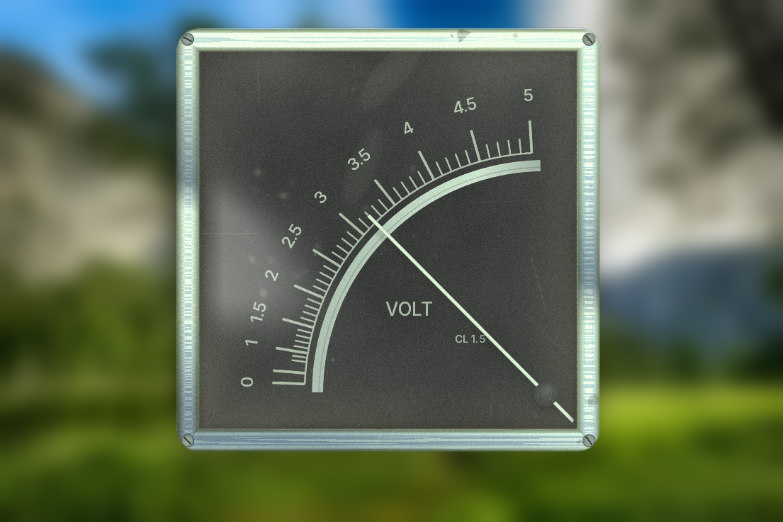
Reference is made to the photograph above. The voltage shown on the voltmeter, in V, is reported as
3.2 V
